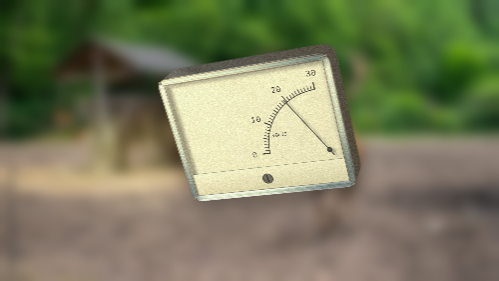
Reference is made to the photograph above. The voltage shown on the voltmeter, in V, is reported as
20 V
